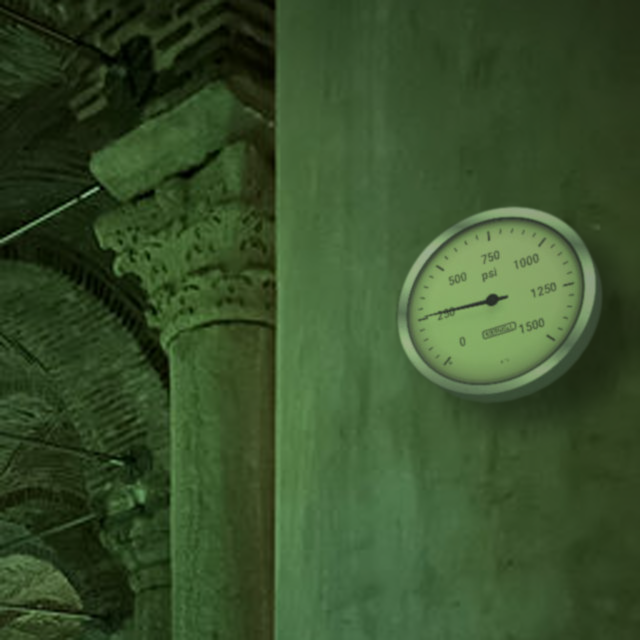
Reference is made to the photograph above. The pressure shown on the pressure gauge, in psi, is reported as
250 psi
